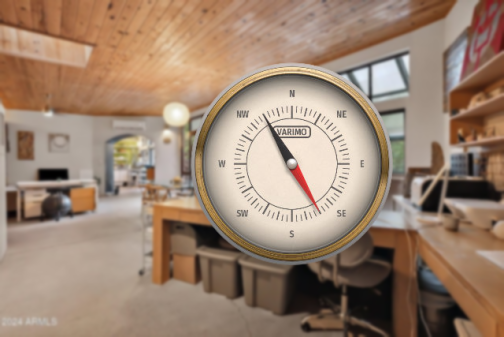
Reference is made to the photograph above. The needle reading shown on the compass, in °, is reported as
150 °
